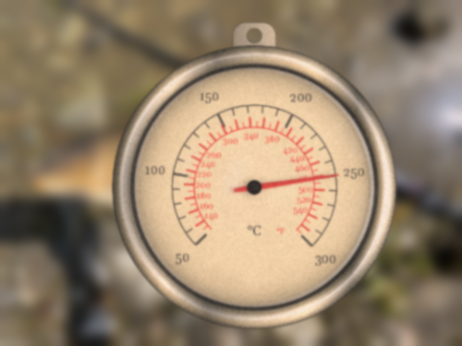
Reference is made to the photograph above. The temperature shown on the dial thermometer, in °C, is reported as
250 °C
